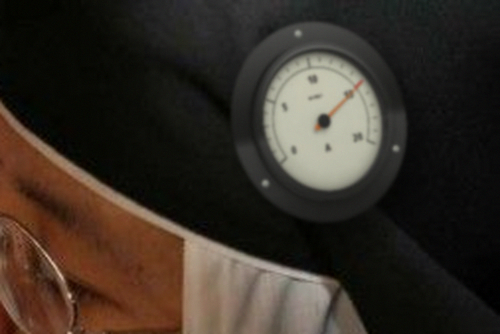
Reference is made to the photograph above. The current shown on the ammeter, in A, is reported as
15 A
